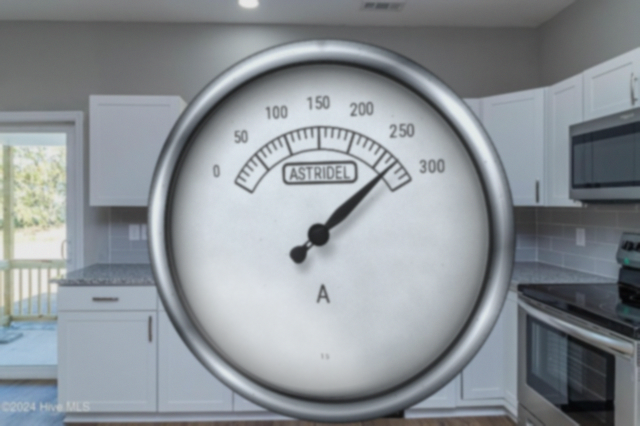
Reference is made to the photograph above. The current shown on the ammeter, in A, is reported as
270 A
